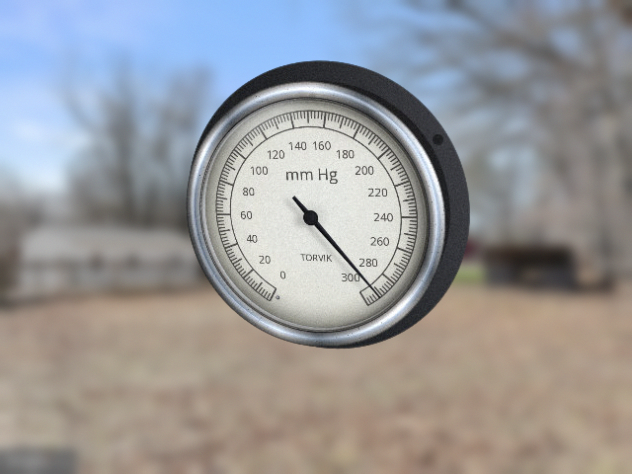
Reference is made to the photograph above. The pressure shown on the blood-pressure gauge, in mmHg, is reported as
290 mmHg
